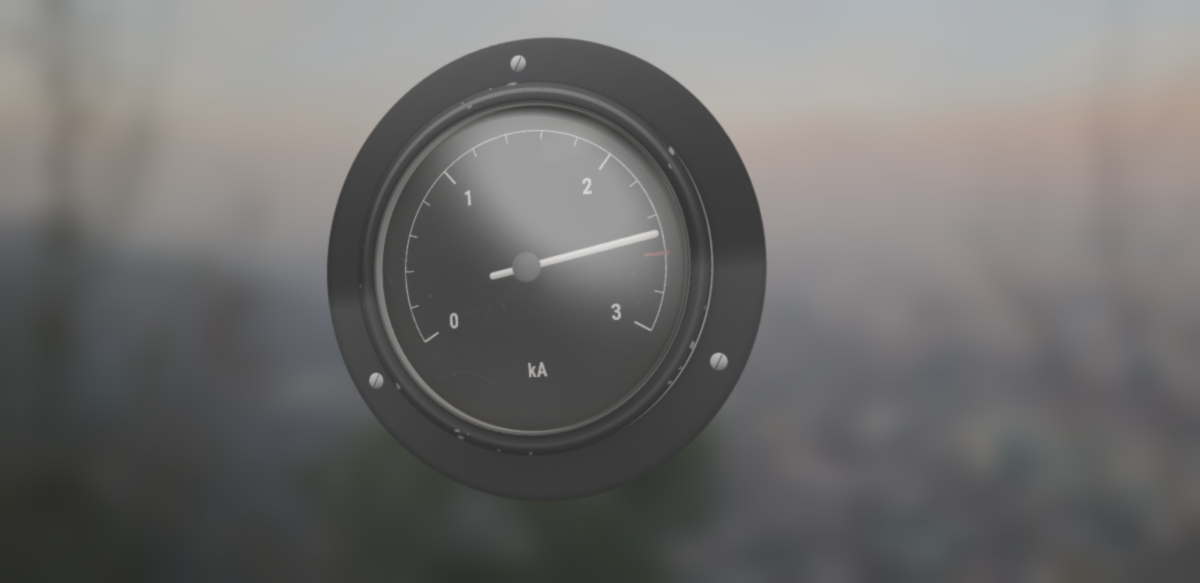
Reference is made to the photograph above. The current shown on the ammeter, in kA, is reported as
2.5 kA
